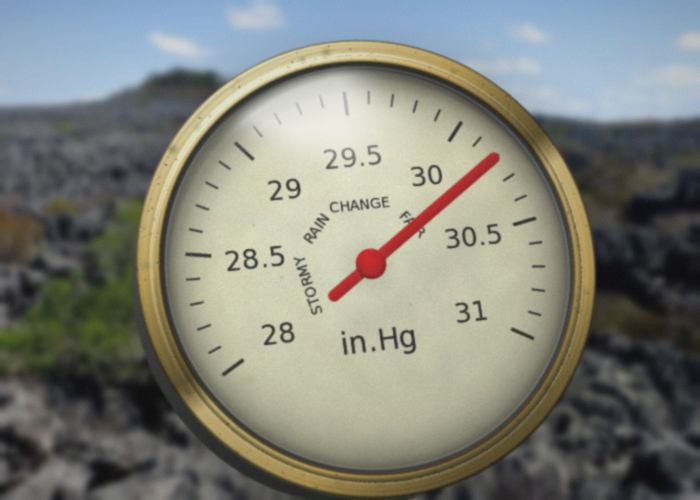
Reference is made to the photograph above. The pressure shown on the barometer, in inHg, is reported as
30.2 inHg
